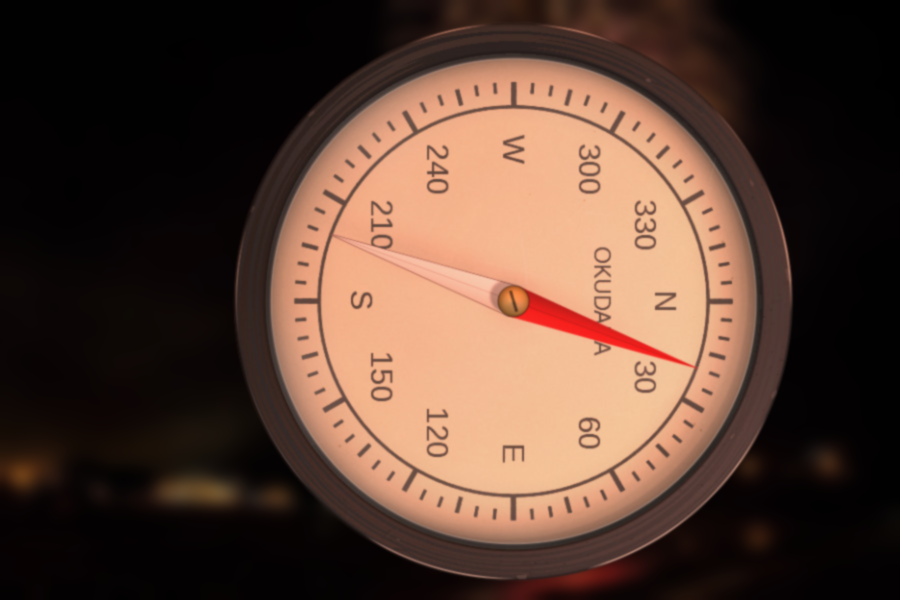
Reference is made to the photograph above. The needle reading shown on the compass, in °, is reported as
20 °
